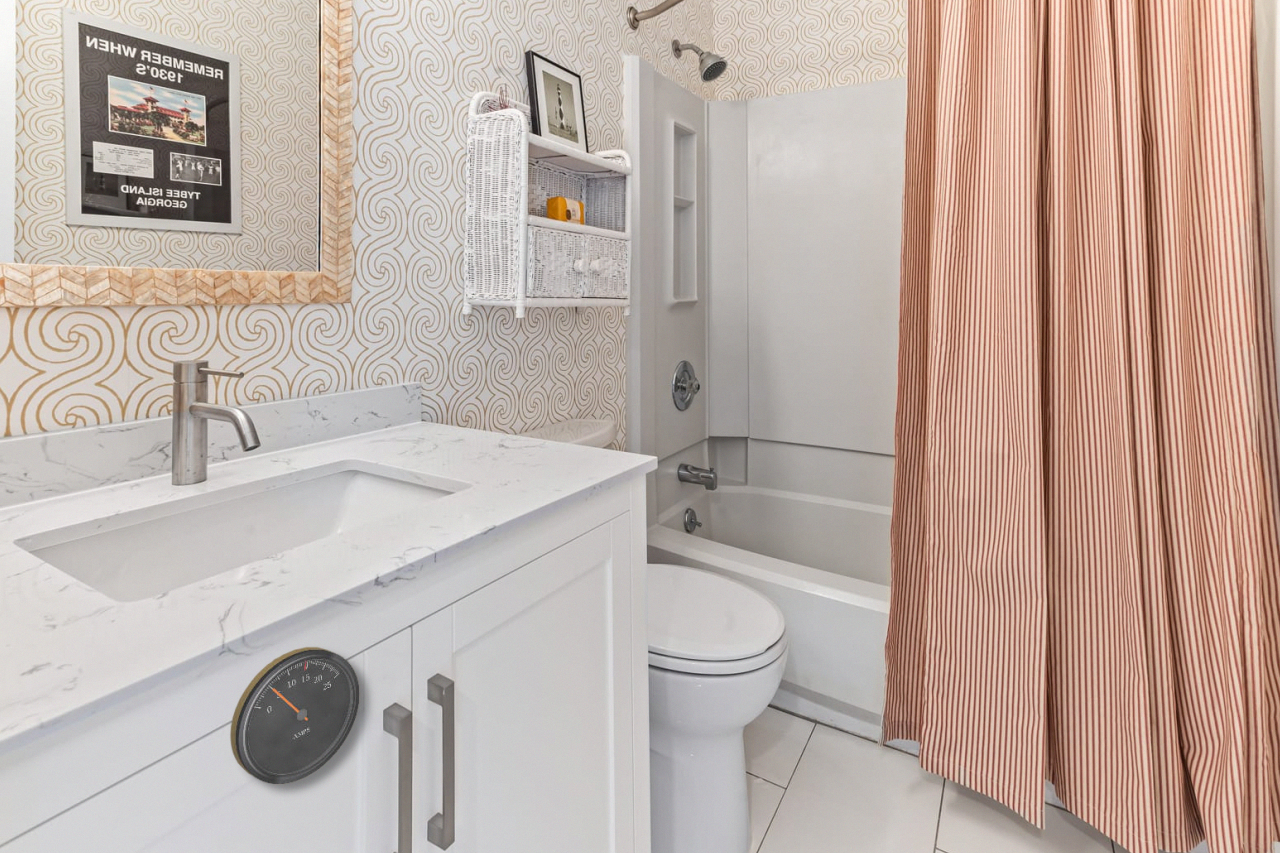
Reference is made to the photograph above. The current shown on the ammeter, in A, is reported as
5 A
